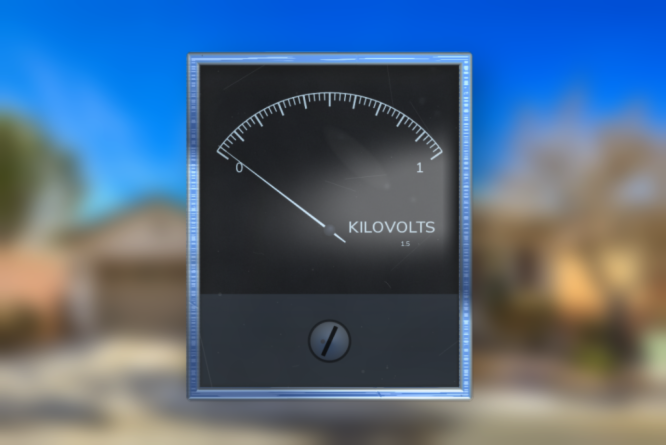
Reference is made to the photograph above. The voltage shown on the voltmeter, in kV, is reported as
0.02 kV
